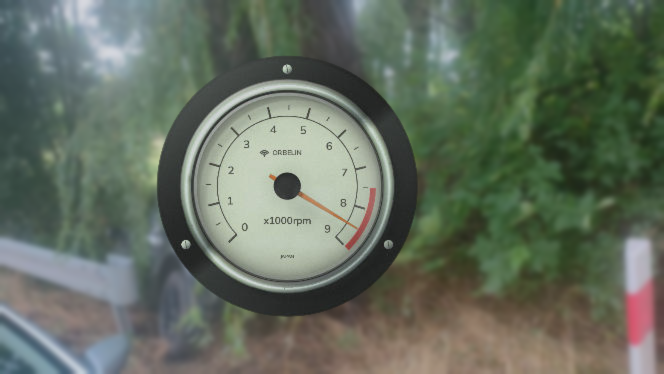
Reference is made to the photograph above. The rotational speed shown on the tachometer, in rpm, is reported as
8500 rpm
